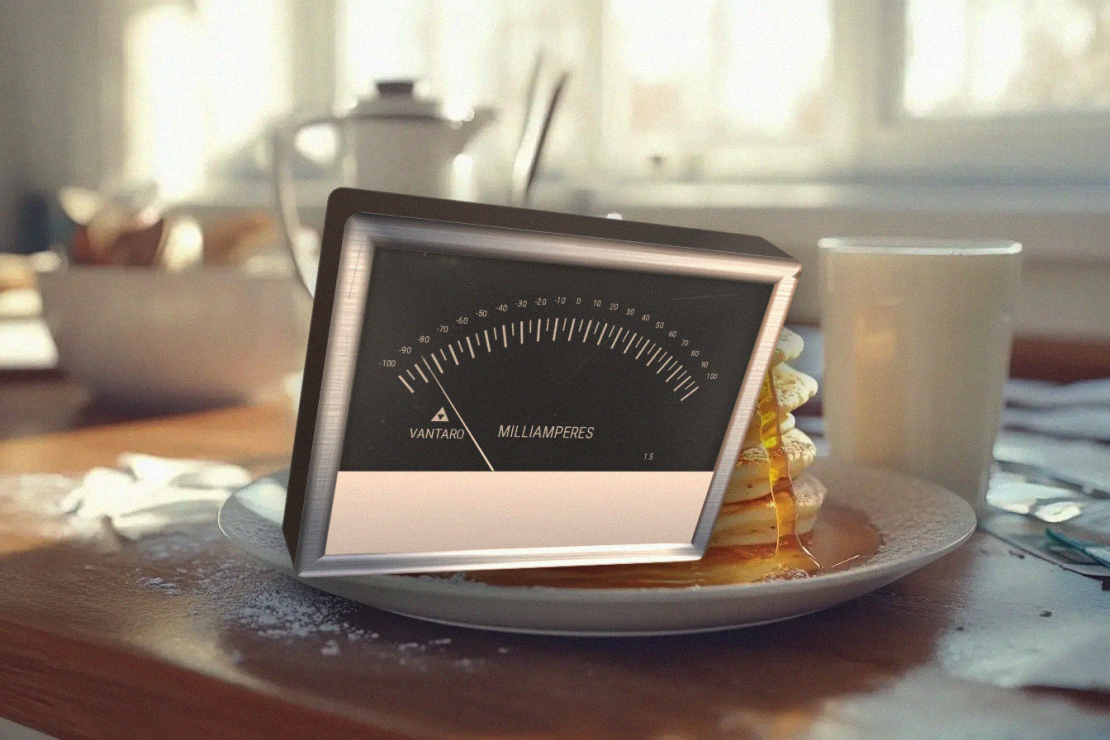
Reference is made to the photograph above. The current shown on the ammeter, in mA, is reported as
-85 mA
